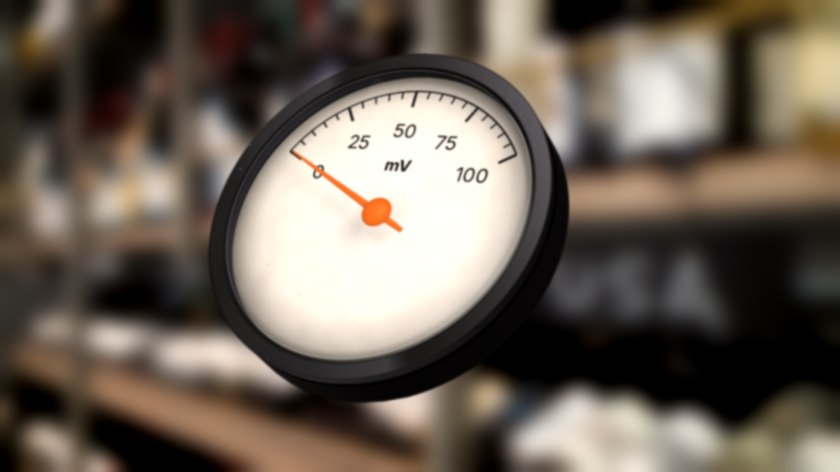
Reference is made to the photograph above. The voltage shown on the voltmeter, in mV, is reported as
0 mV
